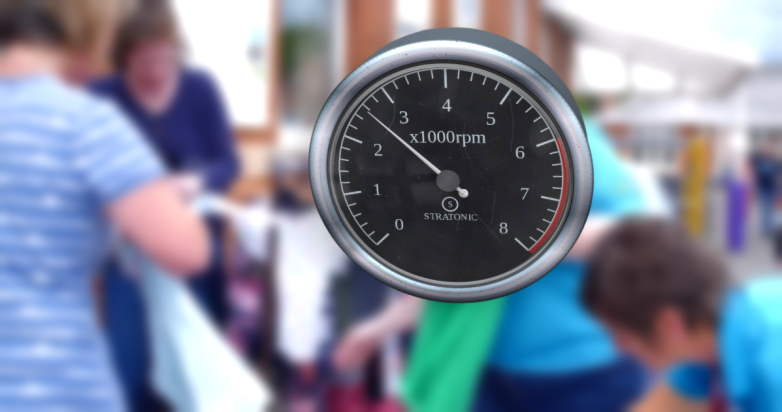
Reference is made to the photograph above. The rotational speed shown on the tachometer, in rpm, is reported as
2600 rpm
